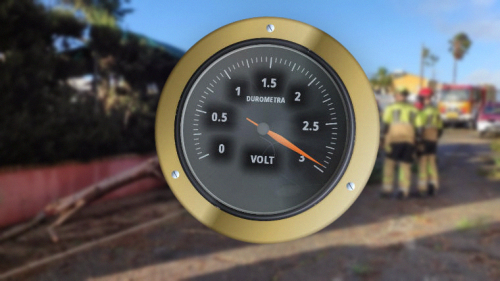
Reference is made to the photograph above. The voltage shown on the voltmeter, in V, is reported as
2.95 V
